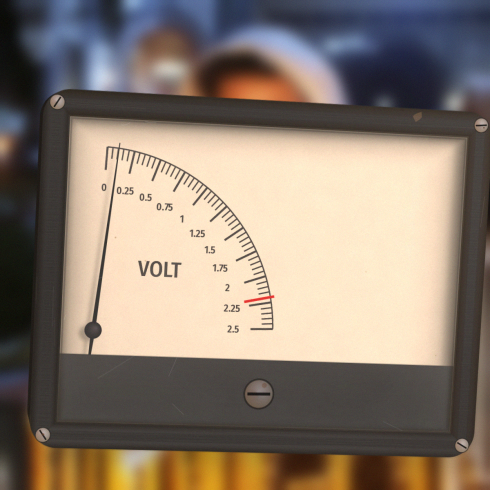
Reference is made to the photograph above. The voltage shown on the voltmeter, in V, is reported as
0.1 V
